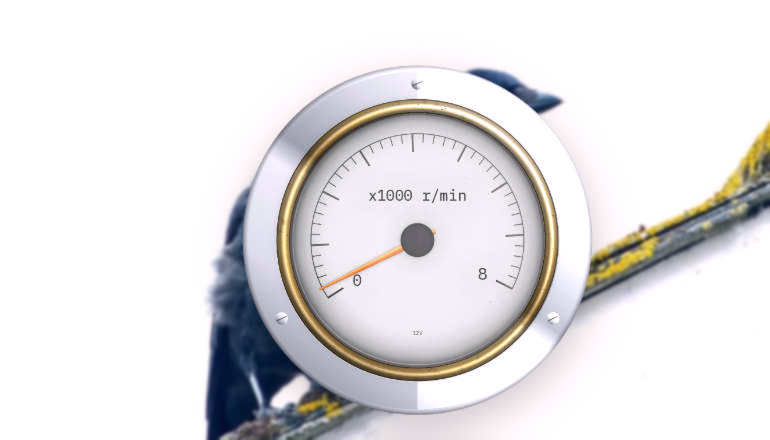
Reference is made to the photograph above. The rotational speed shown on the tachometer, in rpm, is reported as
200 rpm
